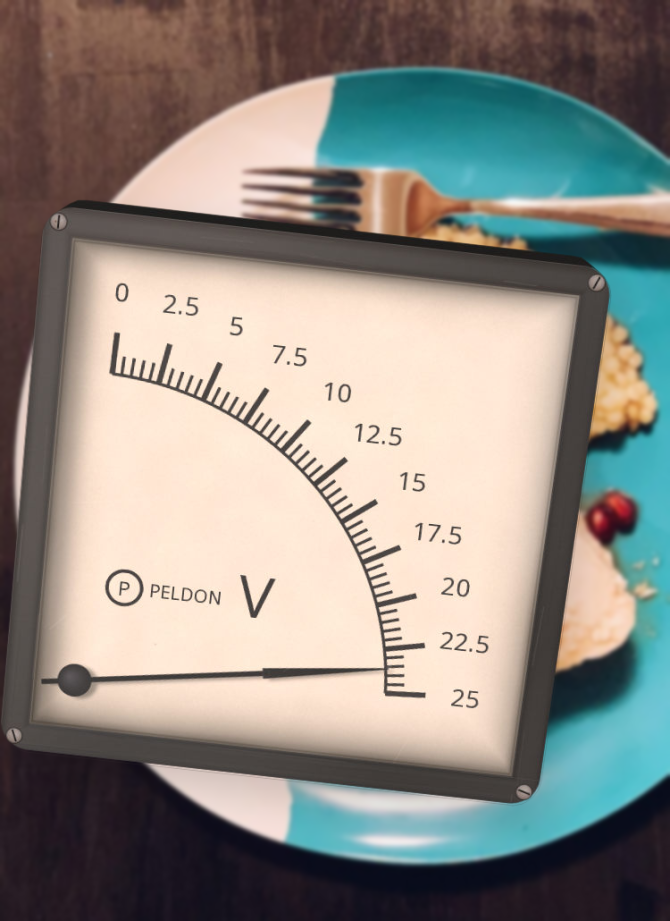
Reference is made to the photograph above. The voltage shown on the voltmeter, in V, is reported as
23.5 V
